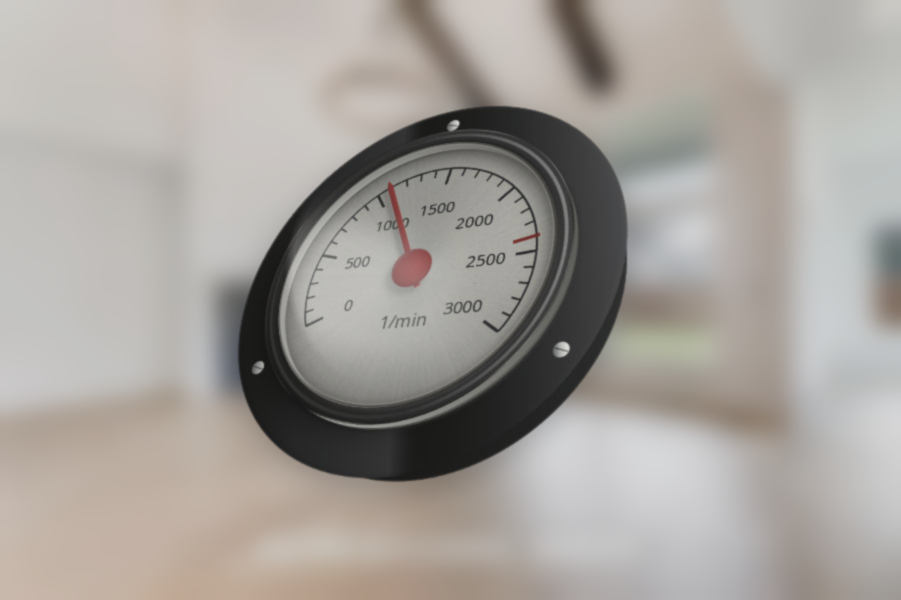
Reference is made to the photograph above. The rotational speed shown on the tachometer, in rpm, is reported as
1100 rpm
